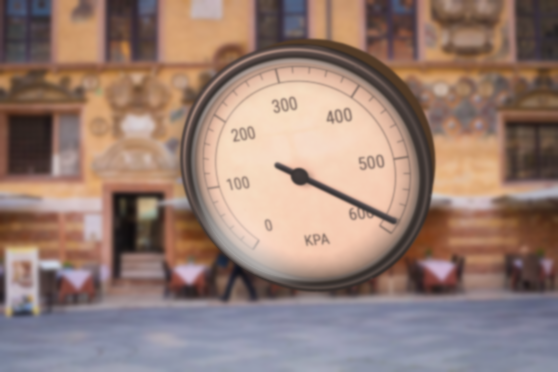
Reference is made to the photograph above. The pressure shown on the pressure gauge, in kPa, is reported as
580 kPa
